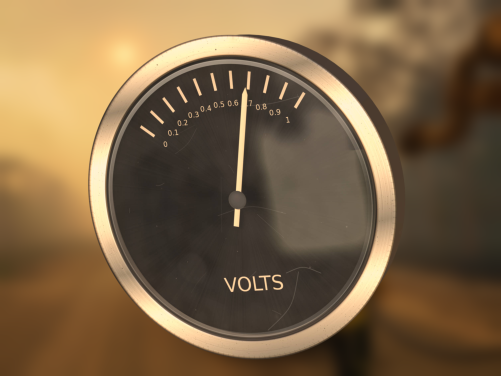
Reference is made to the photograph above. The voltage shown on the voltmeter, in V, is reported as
0.7 V
